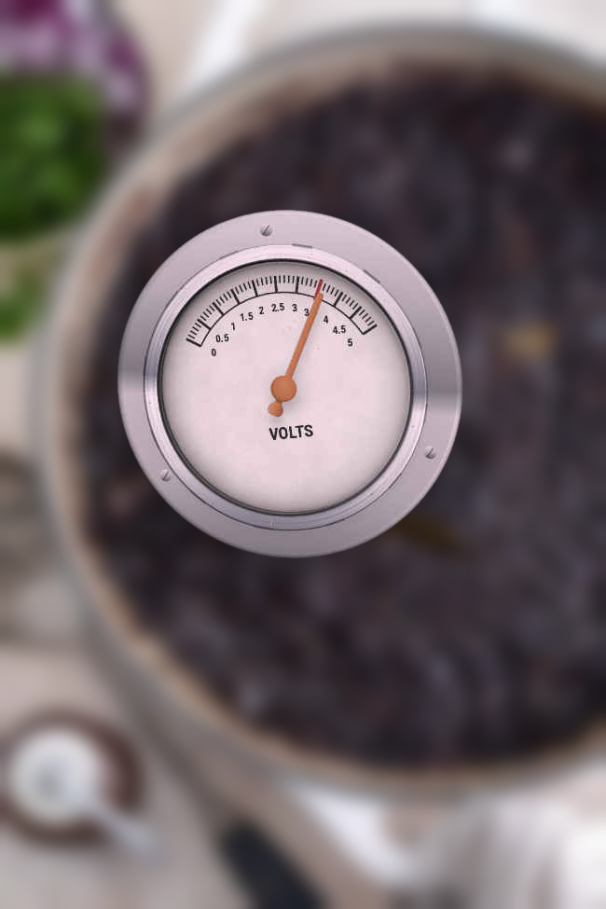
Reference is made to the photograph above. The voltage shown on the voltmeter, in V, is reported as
3.6 V
